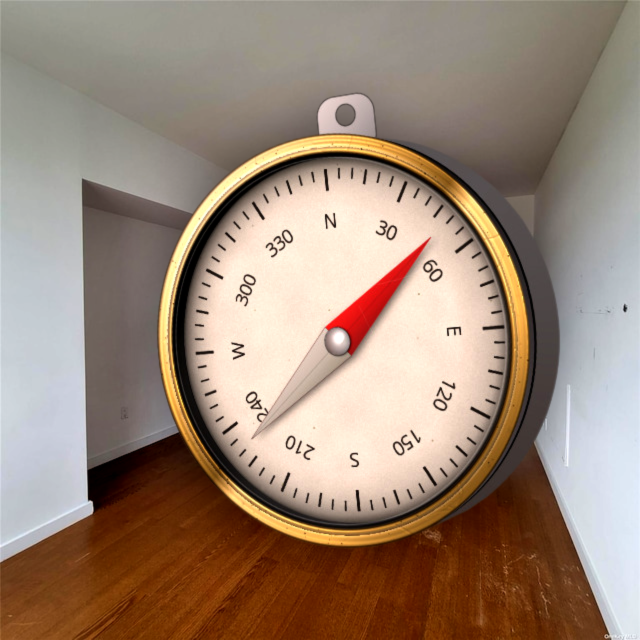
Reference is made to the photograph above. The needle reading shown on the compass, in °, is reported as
50 °
